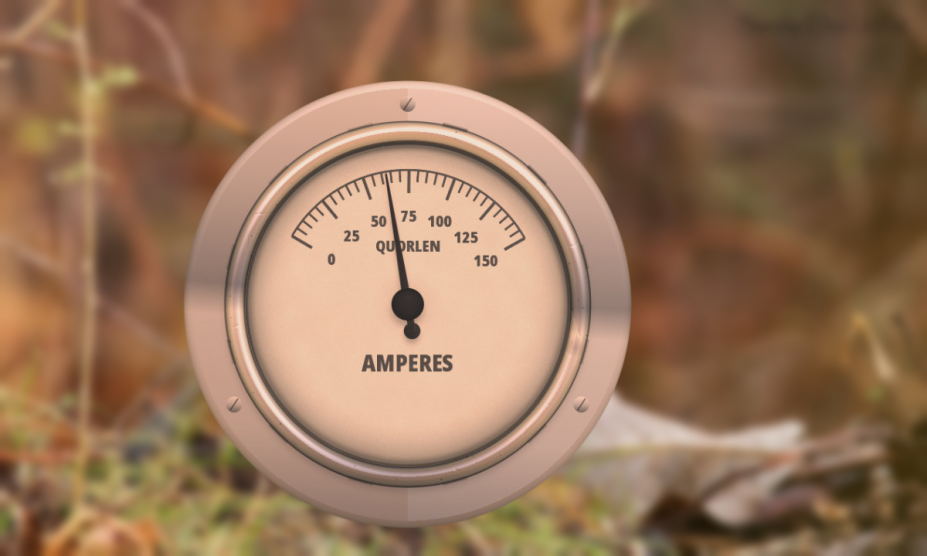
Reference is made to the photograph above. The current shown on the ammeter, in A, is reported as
62.5 A
